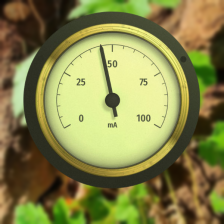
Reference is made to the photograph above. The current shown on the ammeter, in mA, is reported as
45 mA
